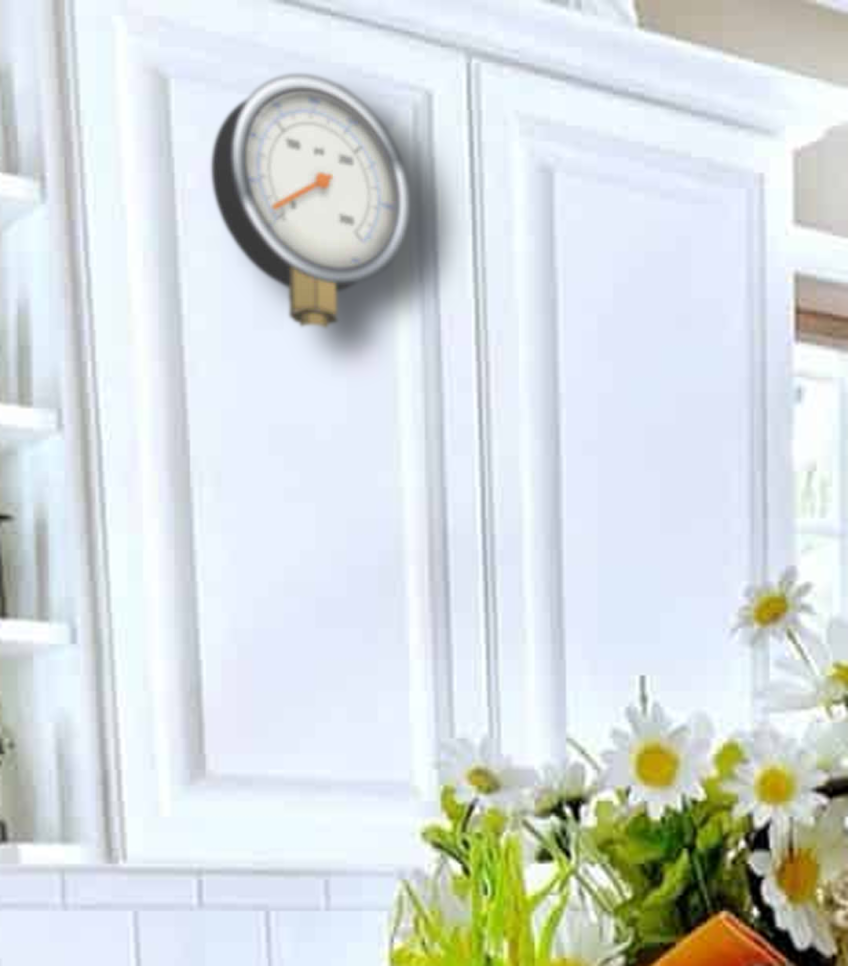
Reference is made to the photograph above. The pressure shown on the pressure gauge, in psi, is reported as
10 psi
